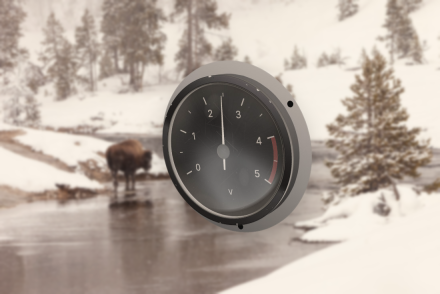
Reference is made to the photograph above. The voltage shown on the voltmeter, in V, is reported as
2.5 V
